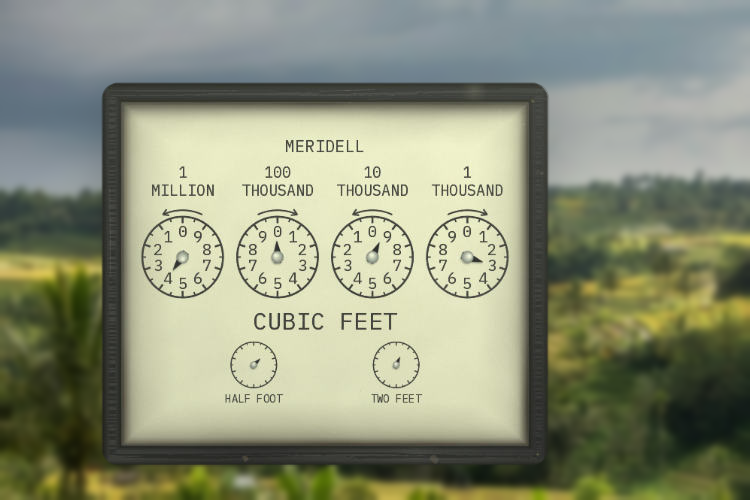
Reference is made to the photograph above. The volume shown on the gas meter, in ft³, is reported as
399300 ft³
